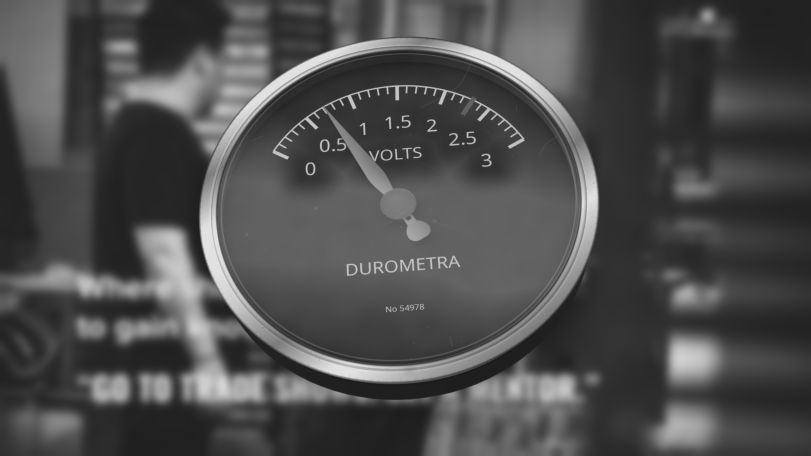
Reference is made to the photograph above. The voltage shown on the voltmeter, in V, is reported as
0.7 V
